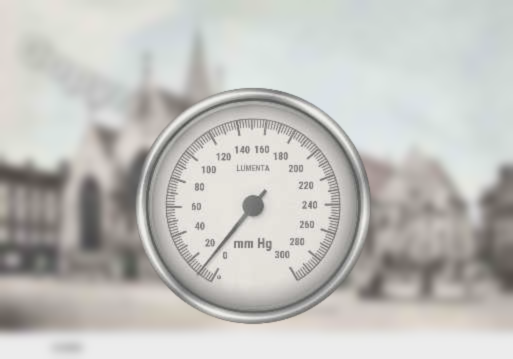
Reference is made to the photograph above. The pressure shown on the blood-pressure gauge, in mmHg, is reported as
10 mmHg
